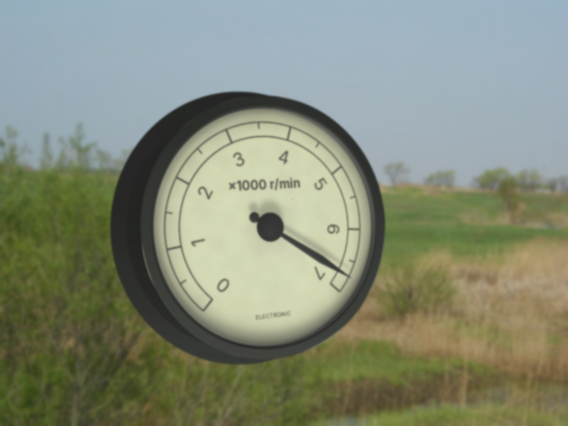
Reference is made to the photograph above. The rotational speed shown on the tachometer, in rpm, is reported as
6750 rpm
